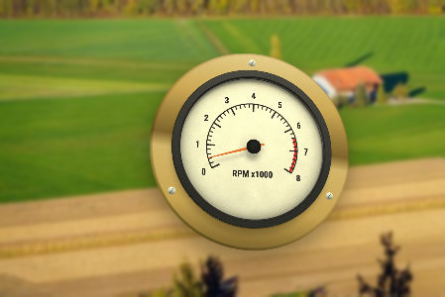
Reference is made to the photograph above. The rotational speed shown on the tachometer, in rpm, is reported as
400 rpm
